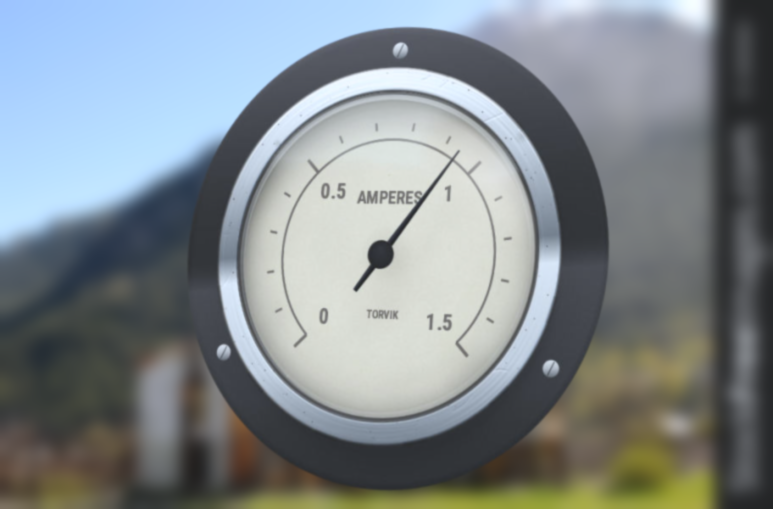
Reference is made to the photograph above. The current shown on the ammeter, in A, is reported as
0.95 A
